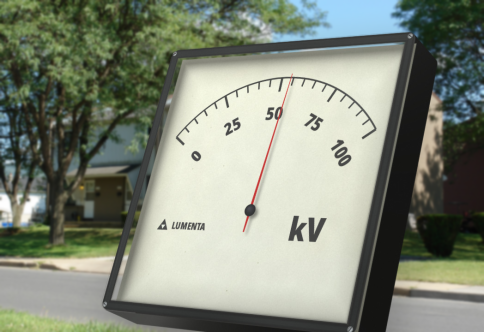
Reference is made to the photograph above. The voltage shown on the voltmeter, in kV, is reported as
55 kV
